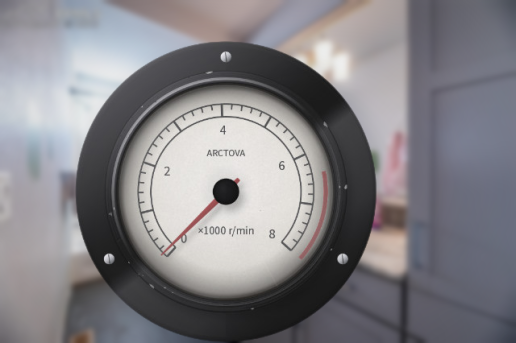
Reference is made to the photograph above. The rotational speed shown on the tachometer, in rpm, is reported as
100 rpm
